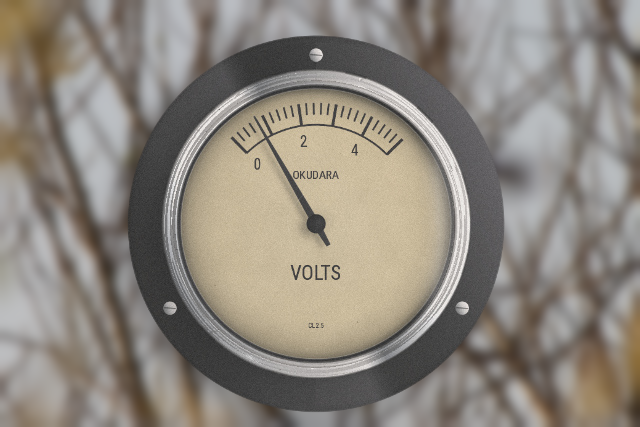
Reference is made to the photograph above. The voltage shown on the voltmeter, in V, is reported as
0.8 V
